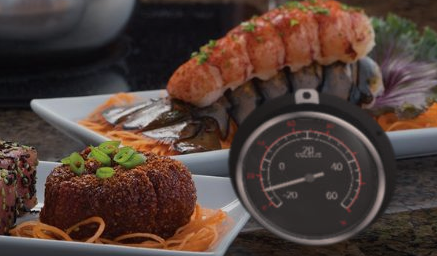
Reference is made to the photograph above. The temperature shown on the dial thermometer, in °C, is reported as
-12 °C
